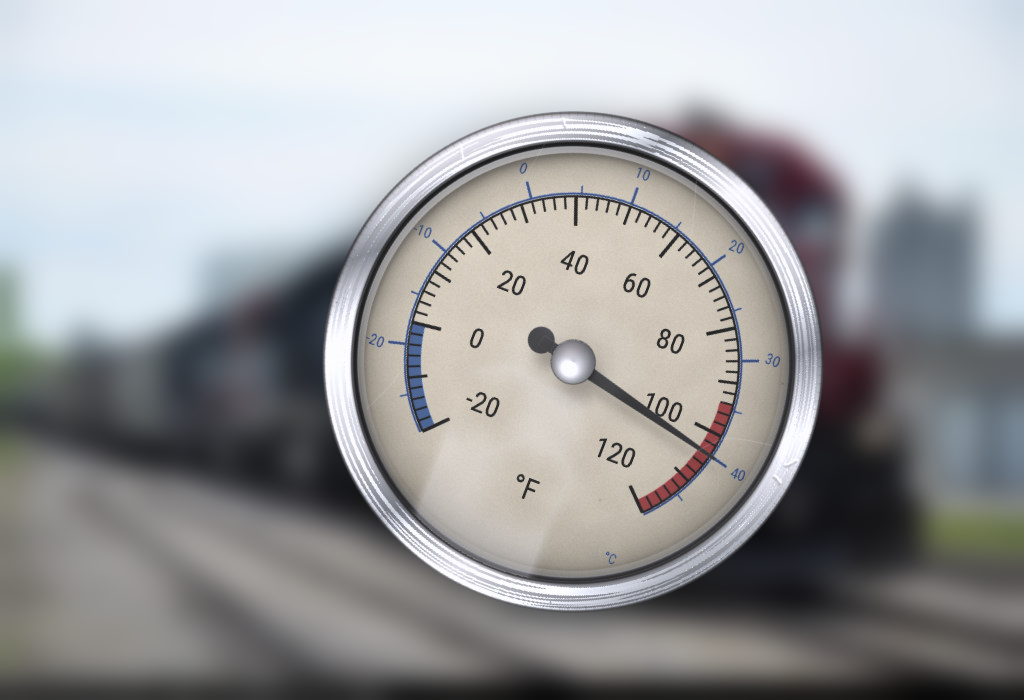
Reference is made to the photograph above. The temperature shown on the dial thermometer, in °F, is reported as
104 °F
